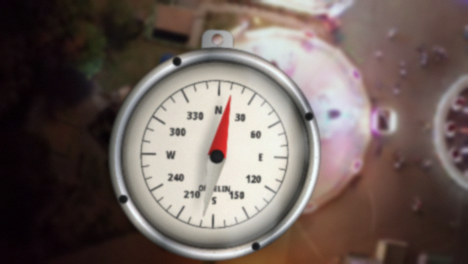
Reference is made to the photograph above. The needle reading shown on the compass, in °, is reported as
10 °
